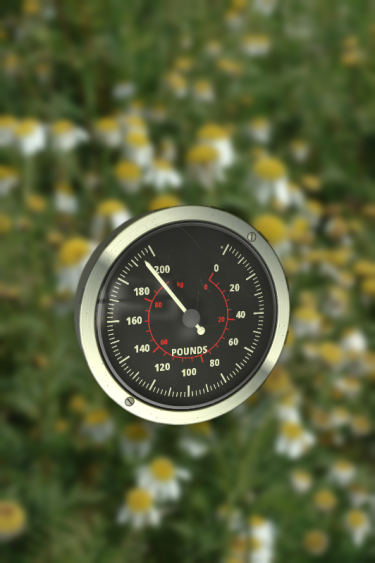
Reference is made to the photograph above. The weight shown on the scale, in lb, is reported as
194 lb
